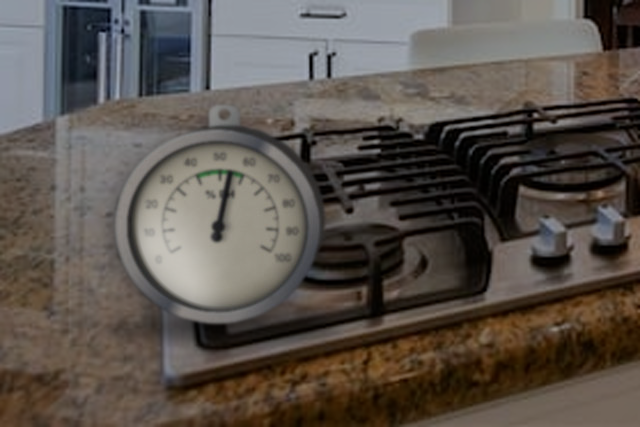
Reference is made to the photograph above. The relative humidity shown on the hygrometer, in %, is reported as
55 %
